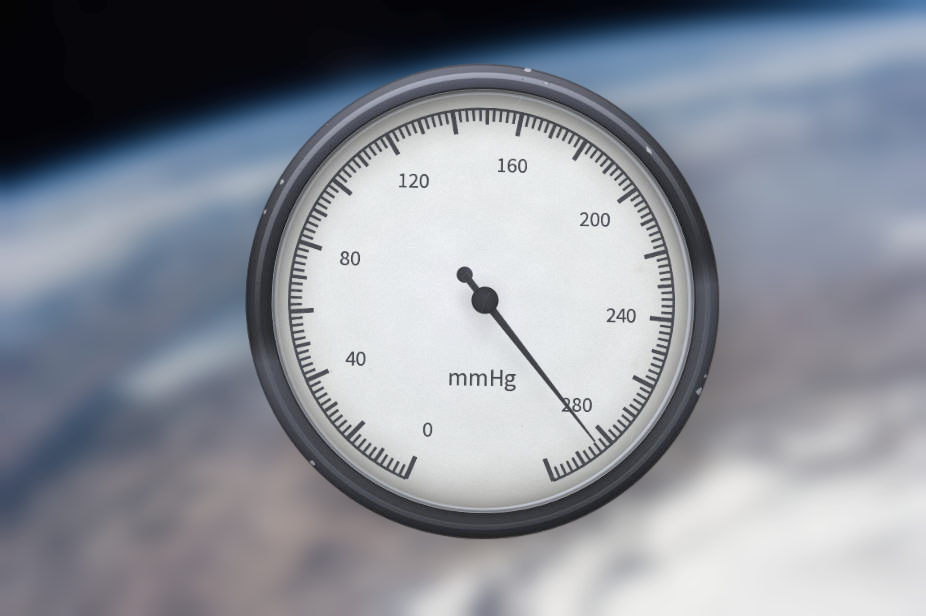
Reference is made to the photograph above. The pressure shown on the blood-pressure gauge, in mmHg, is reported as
284 mmHg
